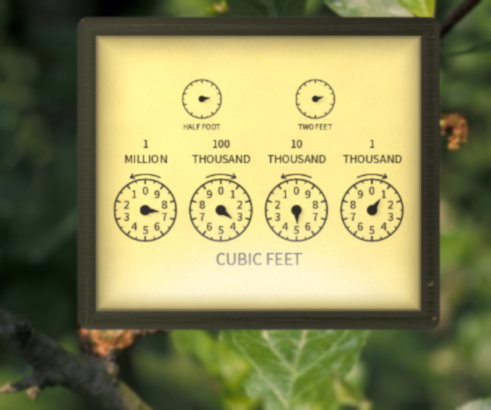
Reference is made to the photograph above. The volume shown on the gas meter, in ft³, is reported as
735100 ft³
